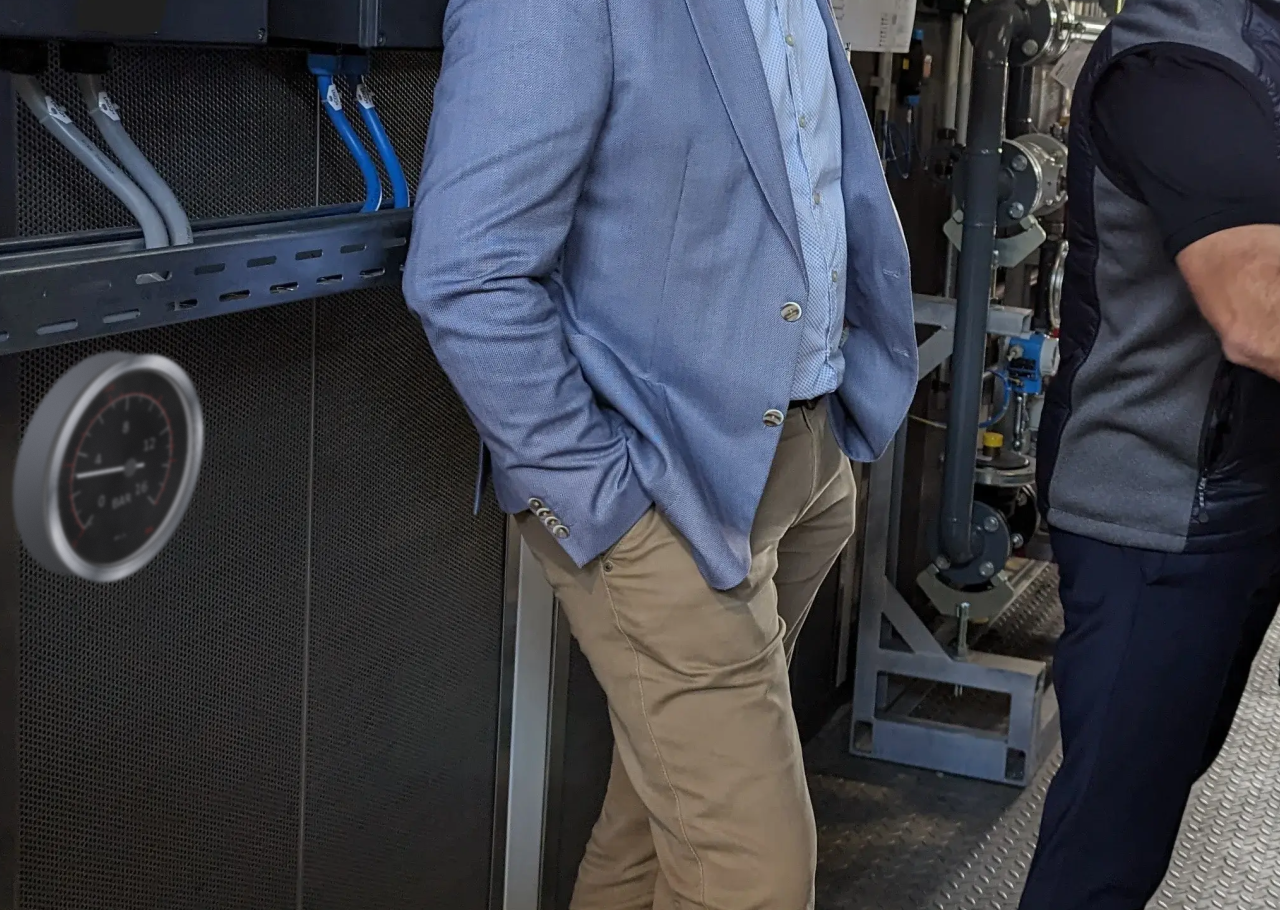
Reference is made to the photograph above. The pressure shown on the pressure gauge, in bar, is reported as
3 bar
